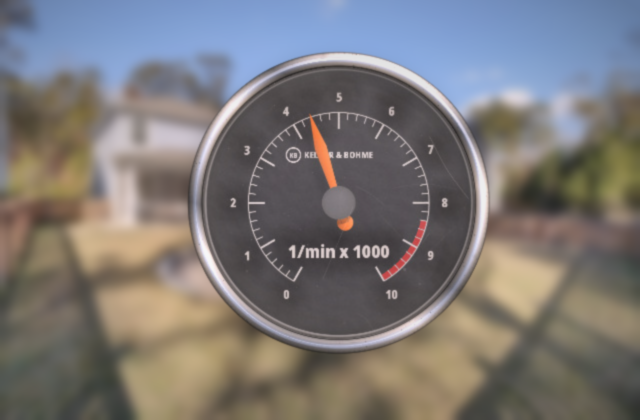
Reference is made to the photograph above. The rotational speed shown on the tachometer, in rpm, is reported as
4400 rpm
